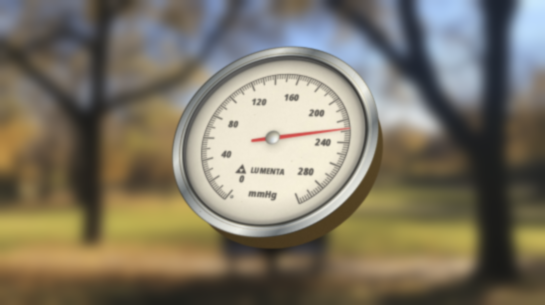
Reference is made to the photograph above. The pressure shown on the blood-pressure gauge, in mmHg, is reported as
230 mmHg
